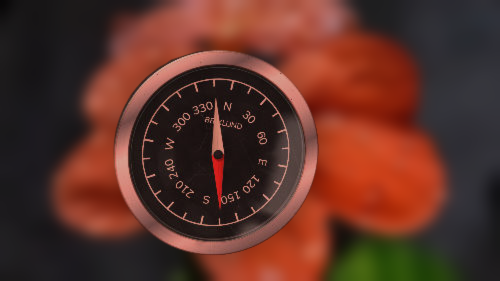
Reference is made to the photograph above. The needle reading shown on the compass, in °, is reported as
165 °
